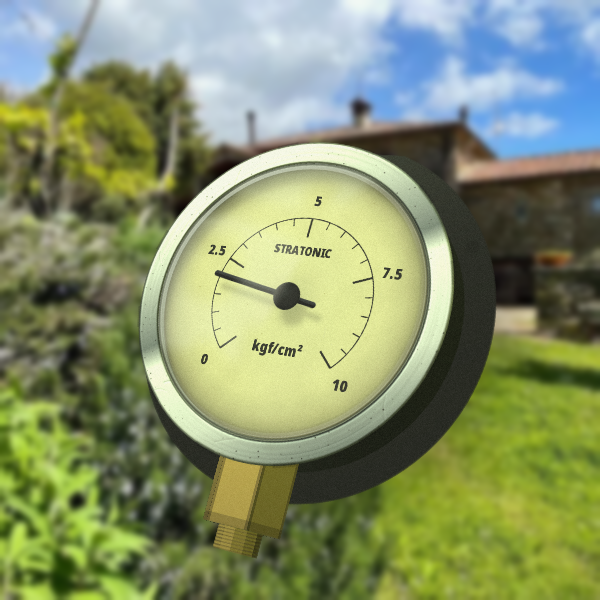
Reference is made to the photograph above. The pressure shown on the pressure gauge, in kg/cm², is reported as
2 kg/cm²
